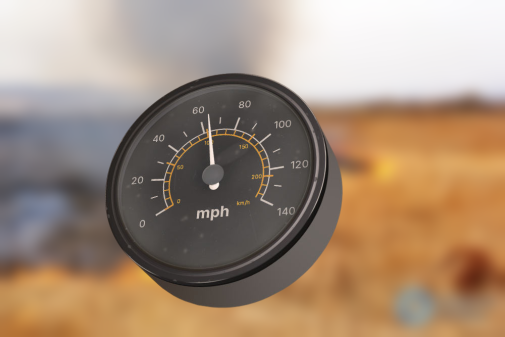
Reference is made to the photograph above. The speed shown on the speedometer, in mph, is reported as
65 mph
